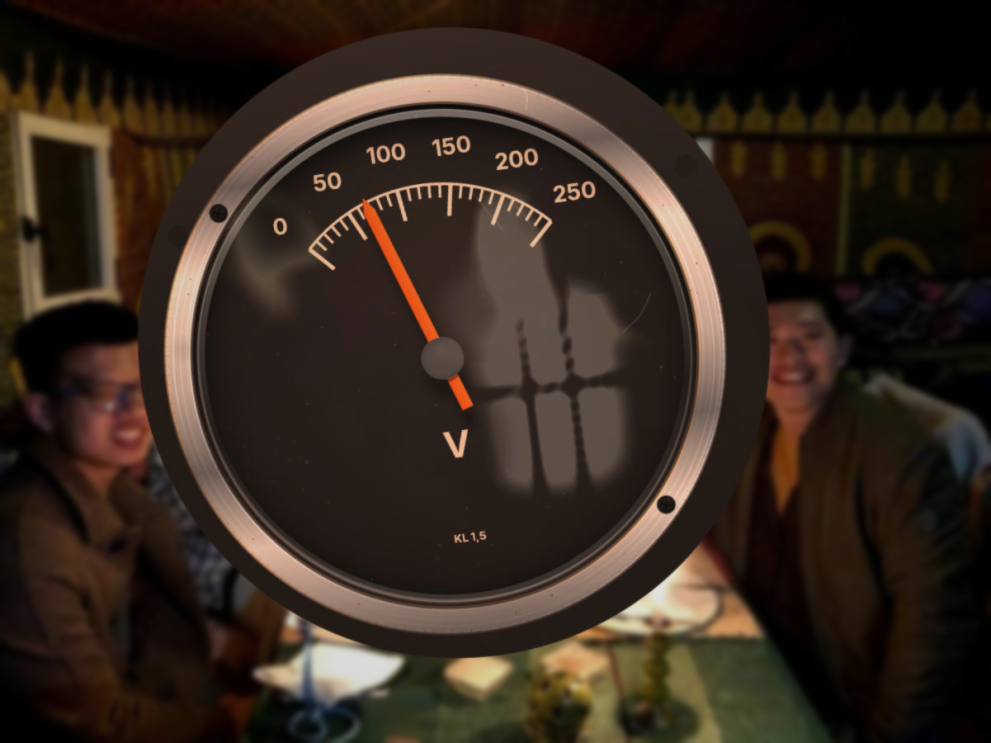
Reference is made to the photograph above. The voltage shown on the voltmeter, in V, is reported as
70 V
